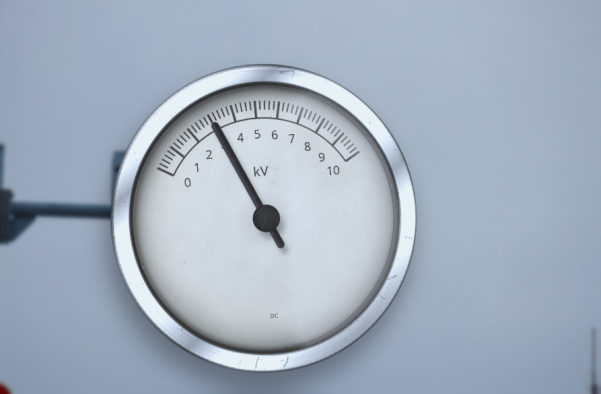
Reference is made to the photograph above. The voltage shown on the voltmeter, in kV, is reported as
3 kV
